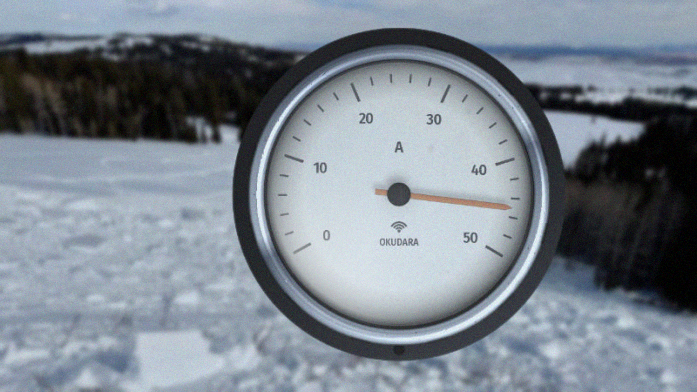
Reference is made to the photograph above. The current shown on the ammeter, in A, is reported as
45 A
